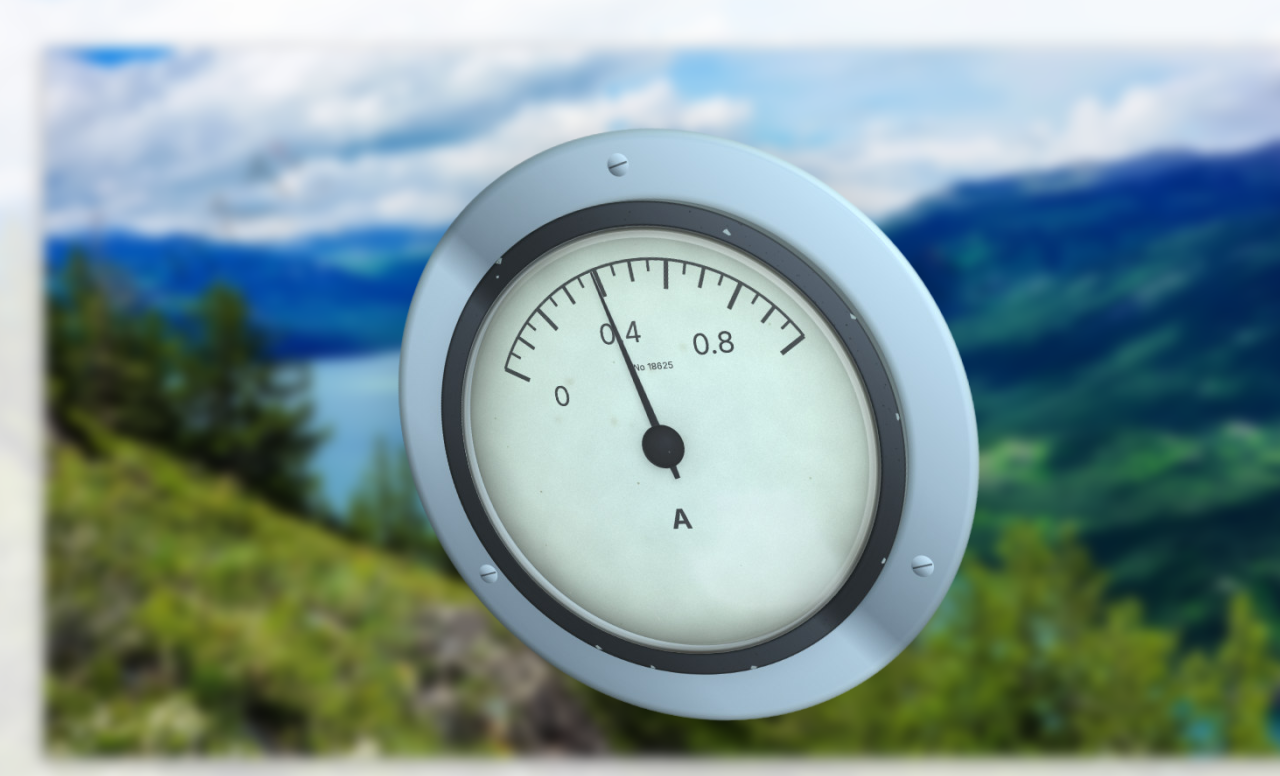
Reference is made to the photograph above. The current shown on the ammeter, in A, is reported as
0.4 A
